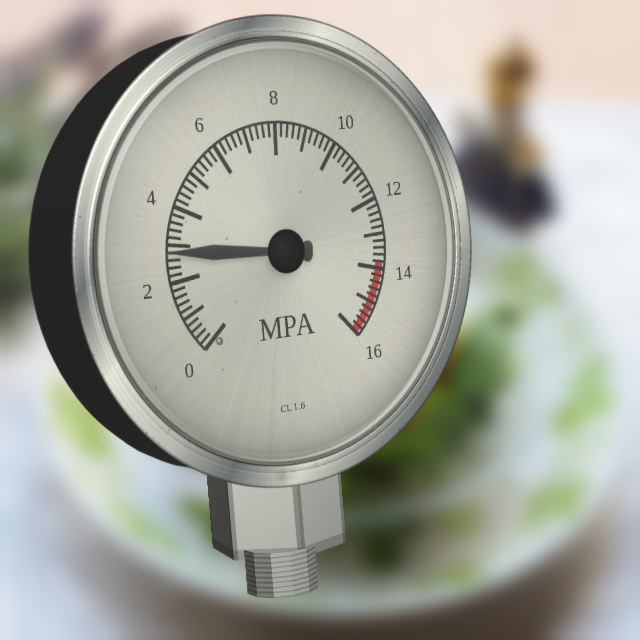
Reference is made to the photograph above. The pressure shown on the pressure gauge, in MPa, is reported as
2.8 MPa
